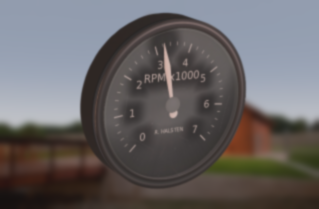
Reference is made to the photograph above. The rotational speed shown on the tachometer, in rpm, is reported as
3200 rpm
